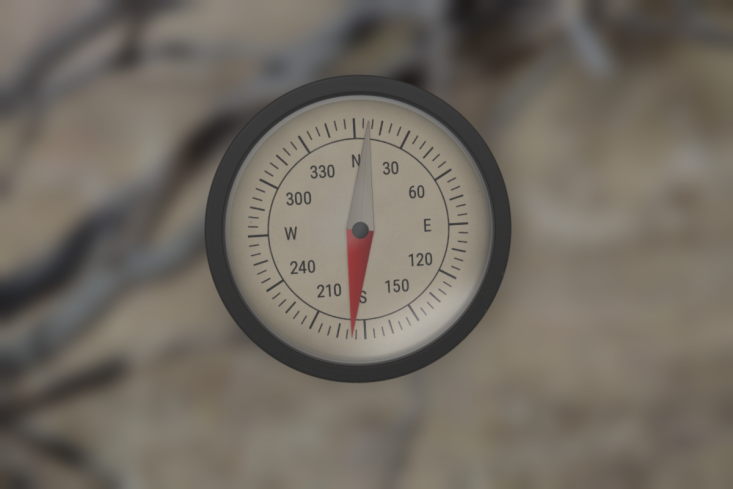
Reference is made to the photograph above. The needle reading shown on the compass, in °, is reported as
187.5 °
